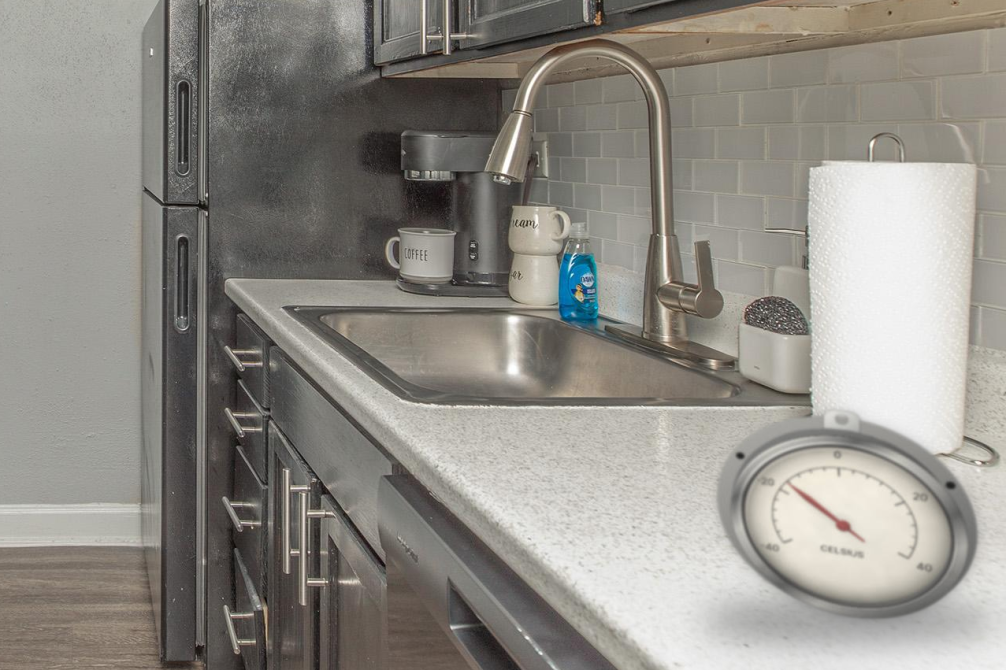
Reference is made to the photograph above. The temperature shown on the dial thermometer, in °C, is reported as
-16 °C
